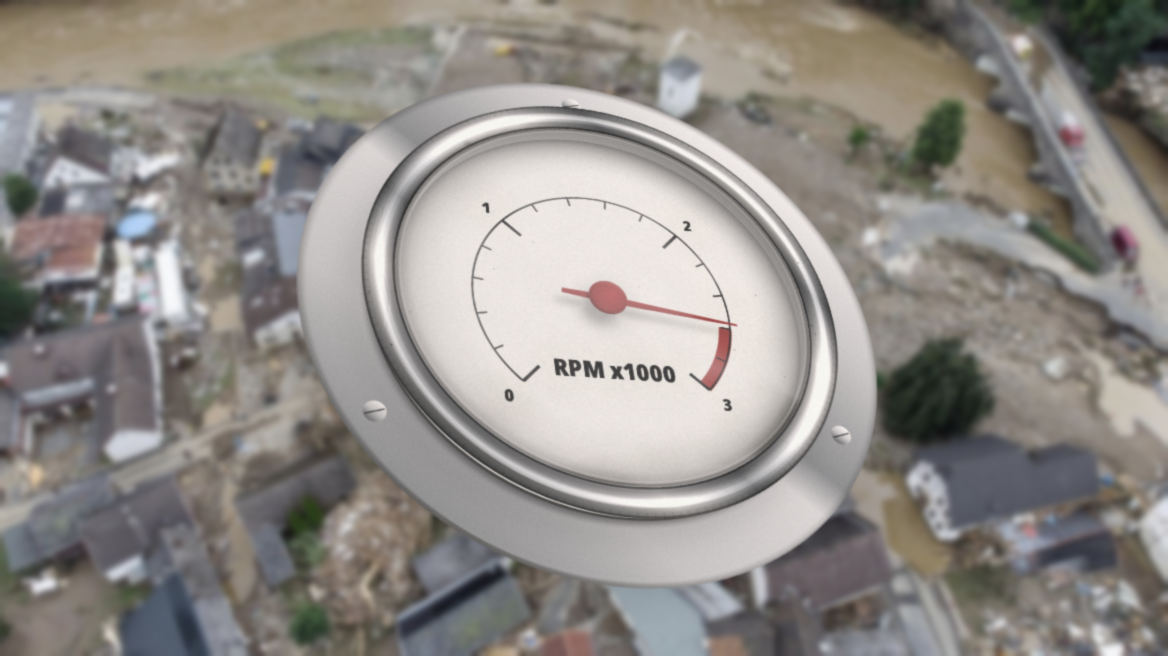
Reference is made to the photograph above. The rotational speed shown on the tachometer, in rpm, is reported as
2600 rpm
